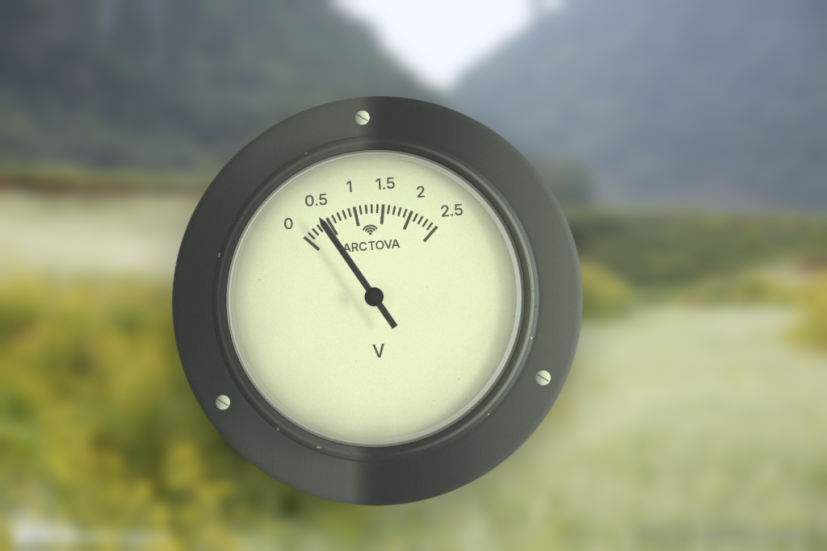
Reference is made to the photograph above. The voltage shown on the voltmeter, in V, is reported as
0.4 V
